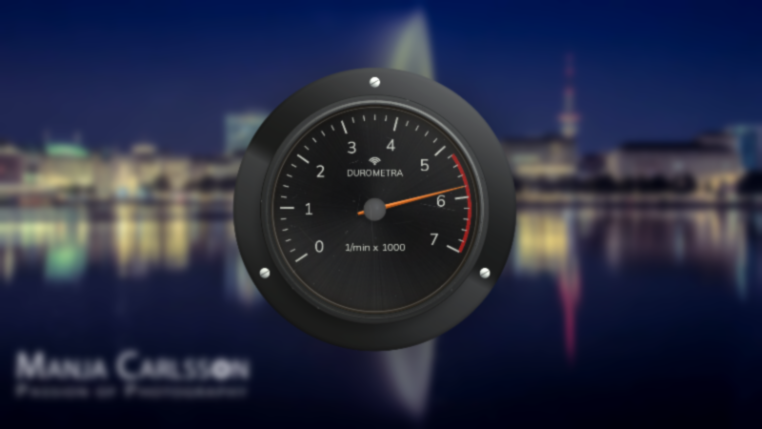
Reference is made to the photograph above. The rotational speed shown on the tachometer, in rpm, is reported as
5800 rpm
